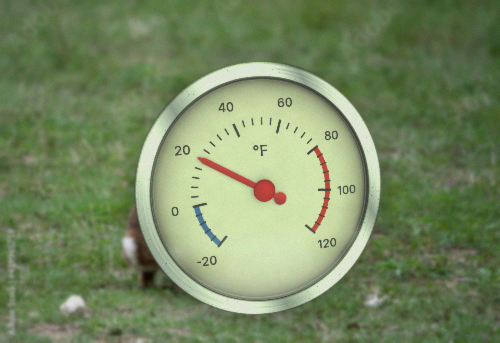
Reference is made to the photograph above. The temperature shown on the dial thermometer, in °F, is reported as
20 °F
